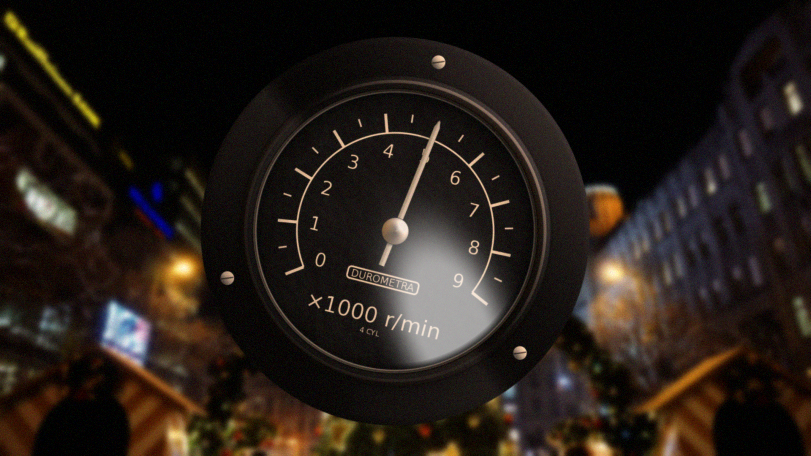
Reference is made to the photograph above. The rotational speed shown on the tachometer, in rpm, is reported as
5000 rpm
